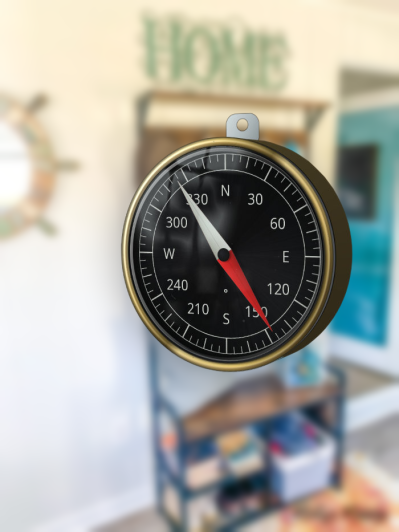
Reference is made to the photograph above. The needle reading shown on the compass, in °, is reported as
145 °
